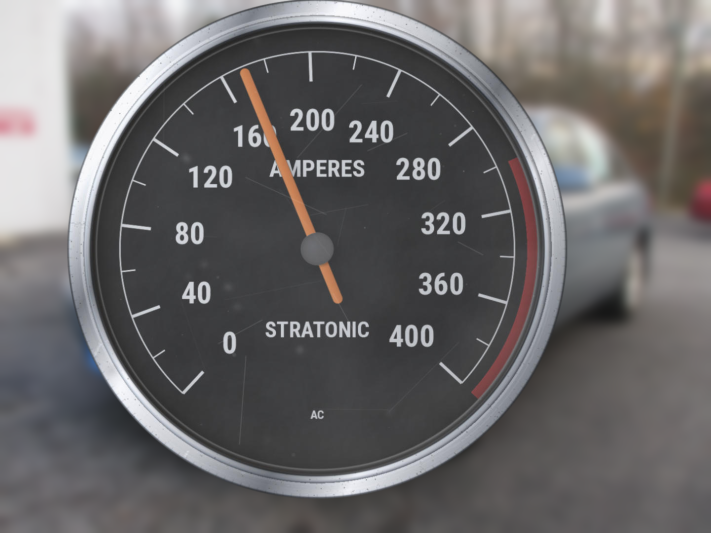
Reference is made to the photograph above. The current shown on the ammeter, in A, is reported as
170 A
